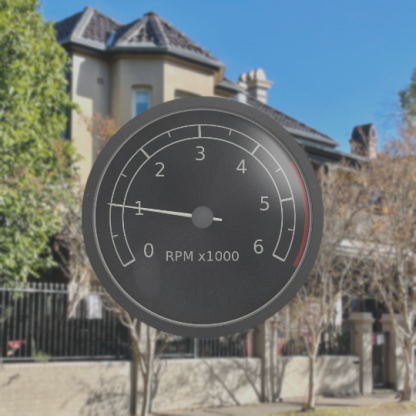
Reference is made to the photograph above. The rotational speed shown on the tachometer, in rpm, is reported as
1000 rpm
